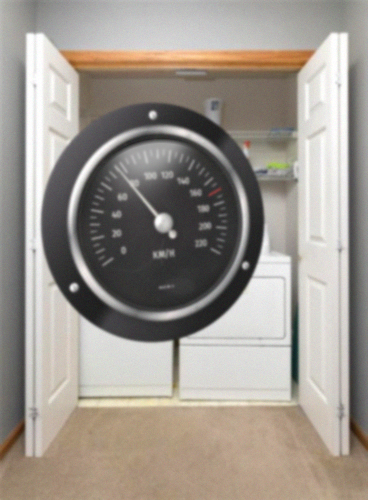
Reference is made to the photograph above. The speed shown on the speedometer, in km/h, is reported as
75 km/h
